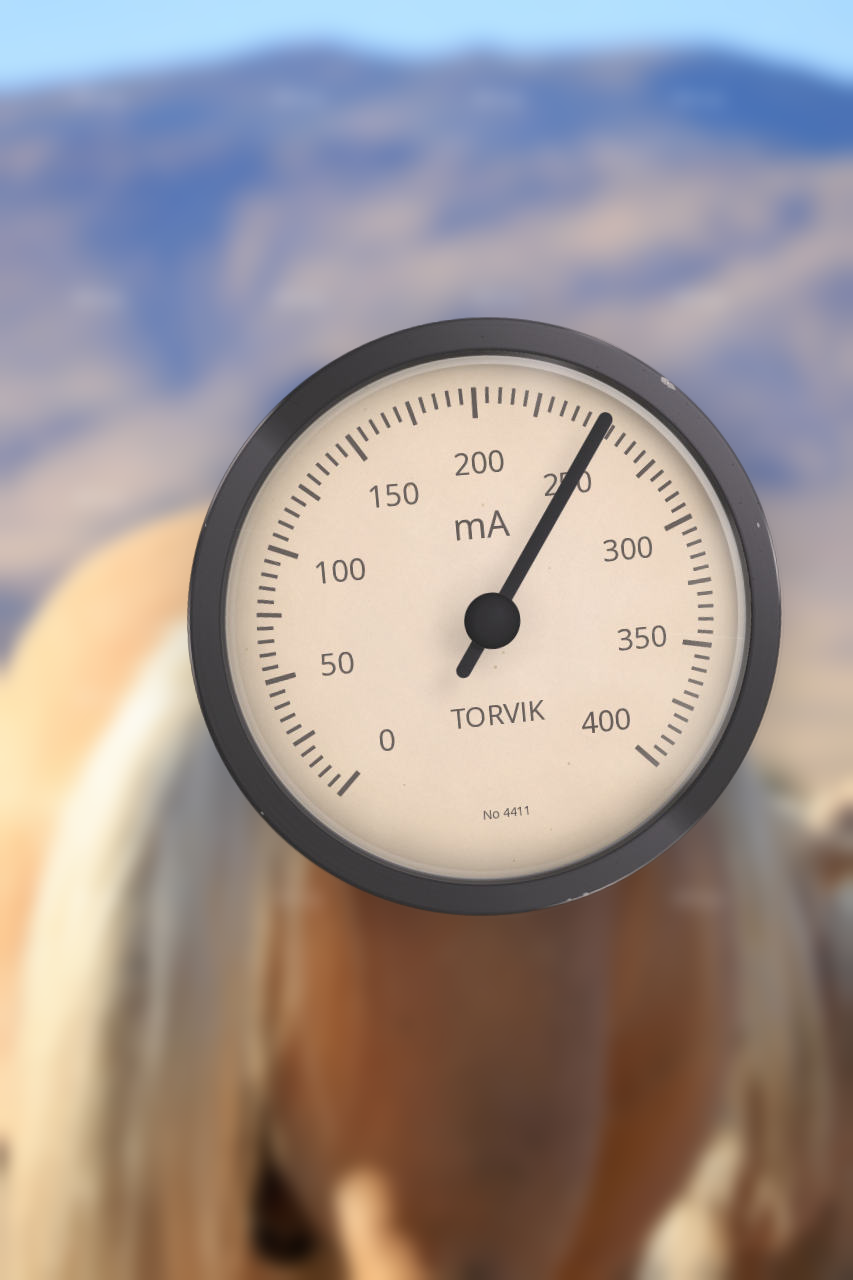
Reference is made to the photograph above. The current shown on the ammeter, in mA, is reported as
250 mA
